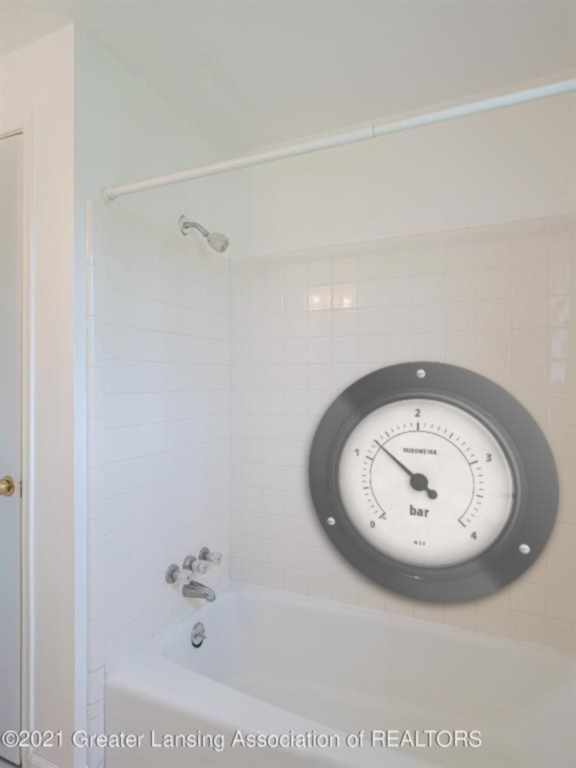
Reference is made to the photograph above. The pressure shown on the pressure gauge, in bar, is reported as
1.3 bar
